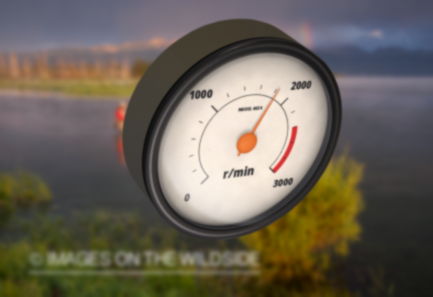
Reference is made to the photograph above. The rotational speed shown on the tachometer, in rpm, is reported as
1800 rpm
